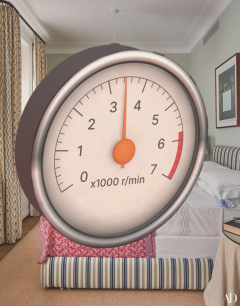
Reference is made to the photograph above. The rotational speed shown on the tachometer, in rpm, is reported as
3400 rpm
